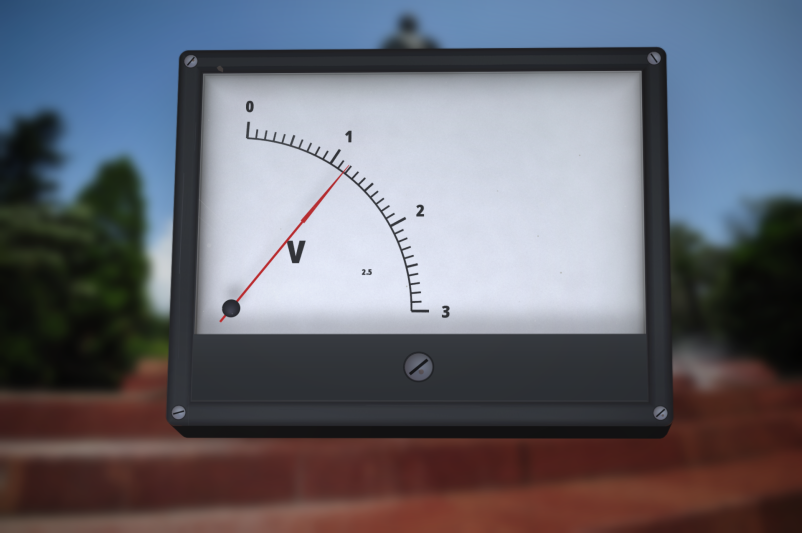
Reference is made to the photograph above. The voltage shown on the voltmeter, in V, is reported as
1.2 V
